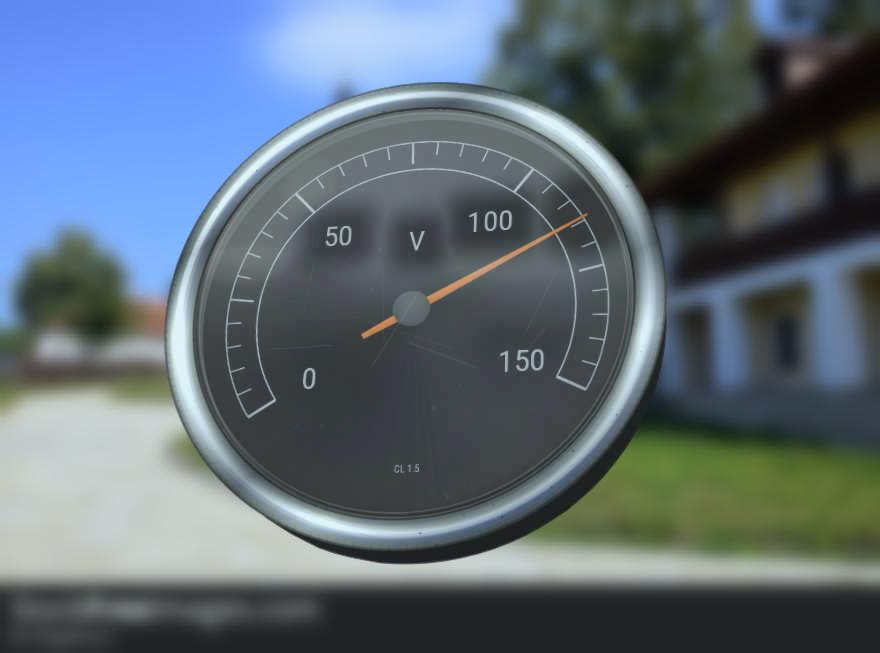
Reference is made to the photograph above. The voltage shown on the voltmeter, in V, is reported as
115 V
